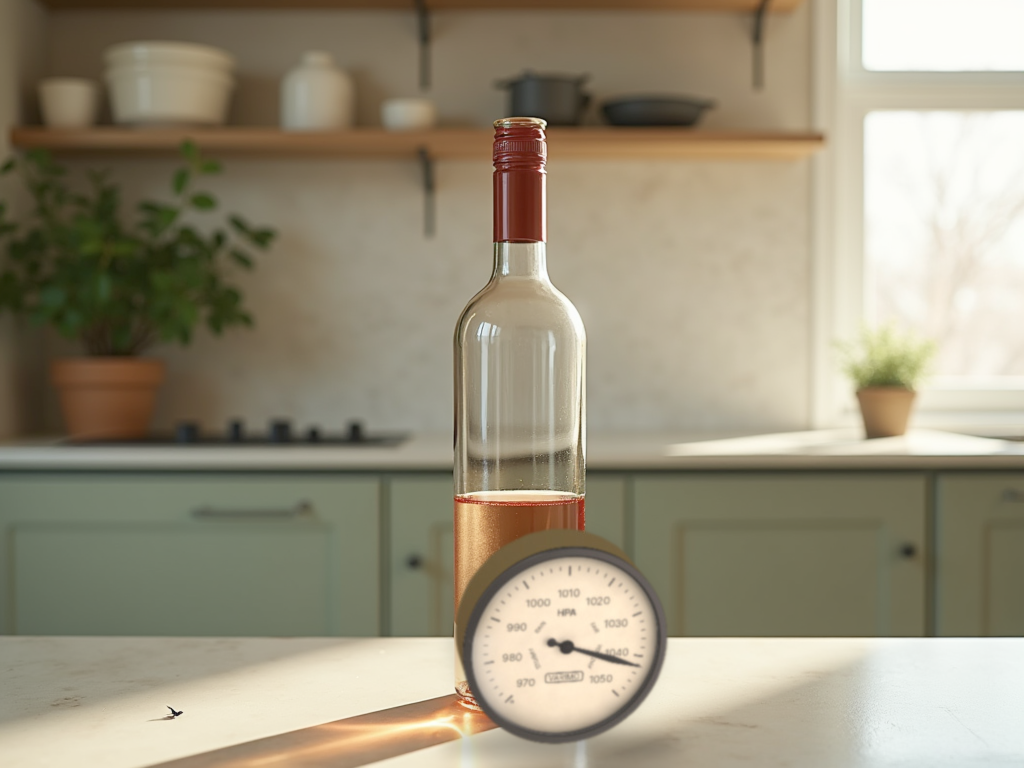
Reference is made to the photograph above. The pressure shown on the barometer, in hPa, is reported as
1042 hPa
